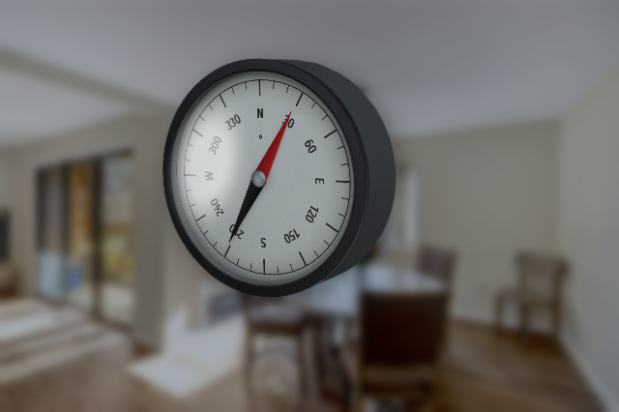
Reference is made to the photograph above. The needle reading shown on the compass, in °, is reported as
30 °
